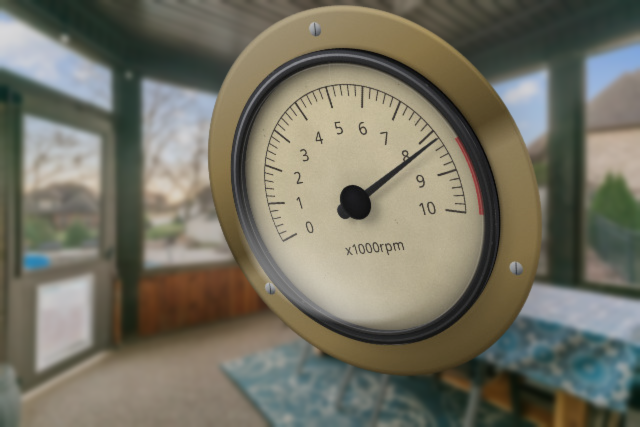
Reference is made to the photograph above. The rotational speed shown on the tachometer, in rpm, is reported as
8200 rpm
